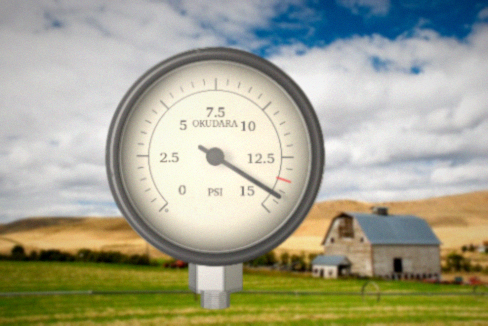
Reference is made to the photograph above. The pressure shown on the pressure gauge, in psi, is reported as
14.25 psi
